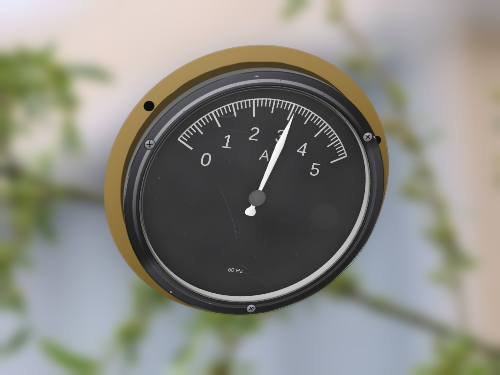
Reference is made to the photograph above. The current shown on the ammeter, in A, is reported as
3 A
